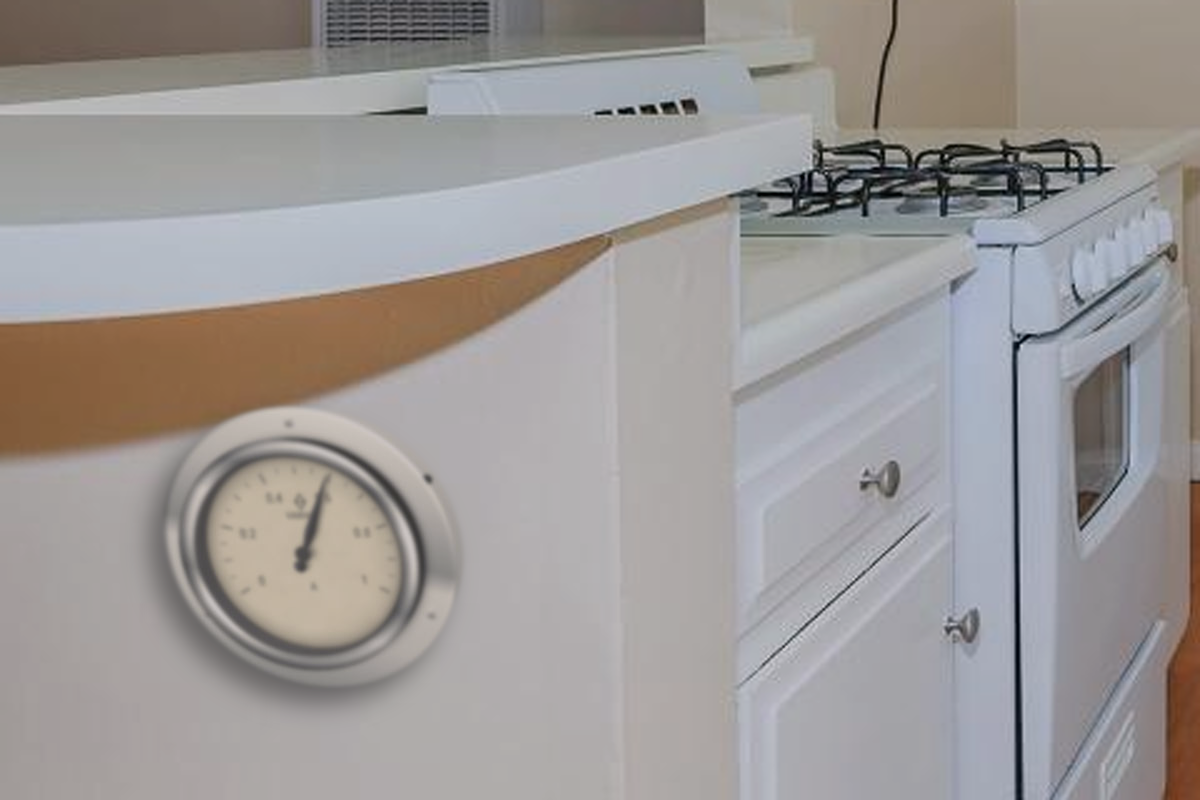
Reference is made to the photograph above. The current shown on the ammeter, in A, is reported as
0.6 A
